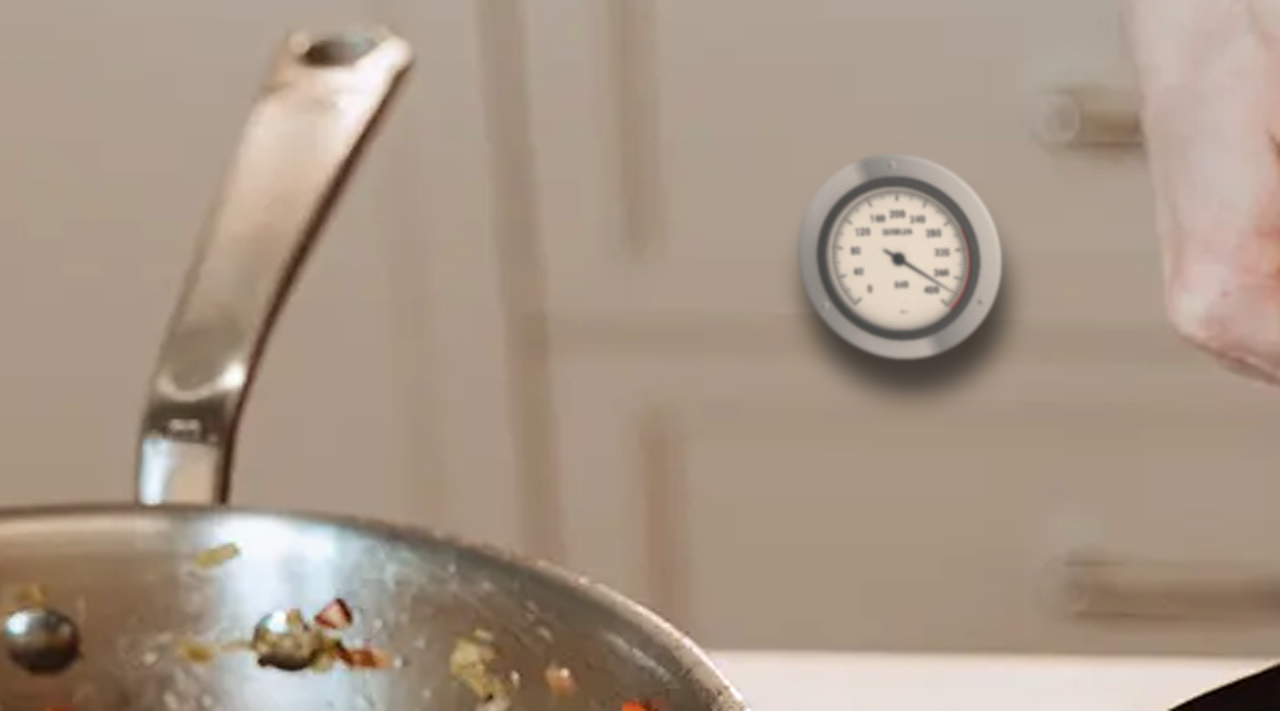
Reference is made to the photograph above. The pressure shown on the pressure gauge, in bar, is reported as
380 bar
